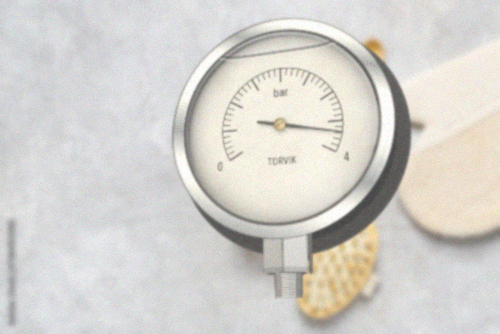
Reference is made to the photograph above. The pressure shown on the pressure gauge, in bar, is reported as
3.7 bar
